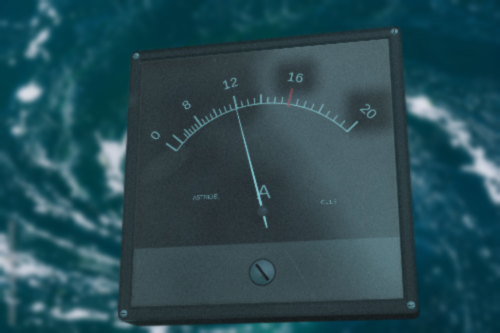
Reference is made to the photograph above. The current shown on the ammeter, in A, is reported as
12 A
